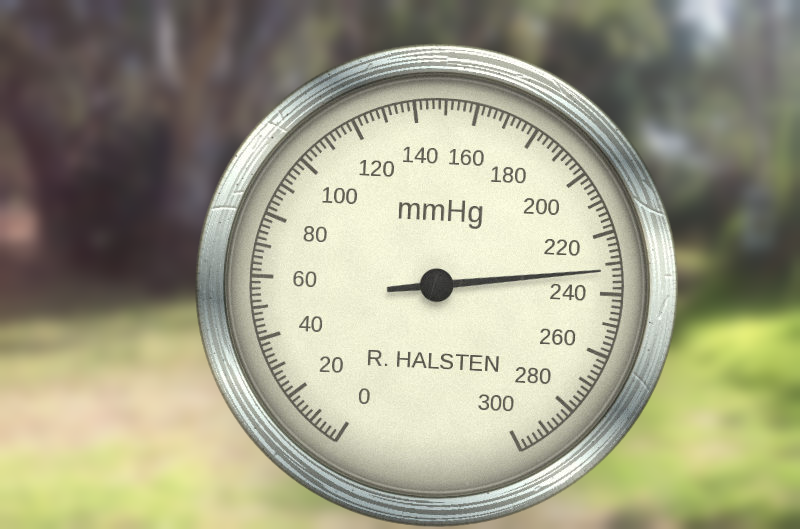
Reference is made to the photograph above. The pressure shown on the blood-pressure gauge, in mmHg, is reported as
232 mmHg
